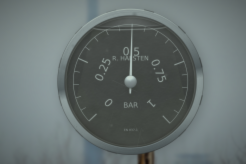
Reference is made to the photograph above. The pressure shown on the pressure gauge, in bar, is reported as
0.5 bar
